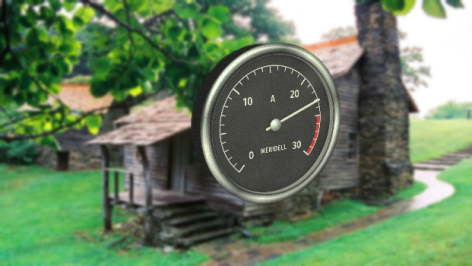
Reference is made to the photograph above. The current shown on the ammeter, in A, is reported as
23 A
